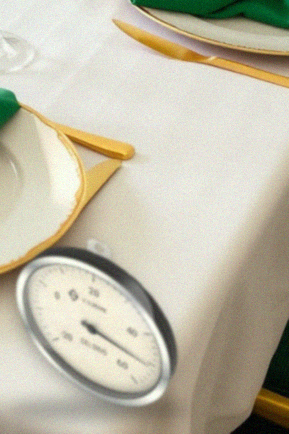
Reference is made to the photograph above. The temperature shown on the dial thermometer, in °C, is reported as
50 °C
